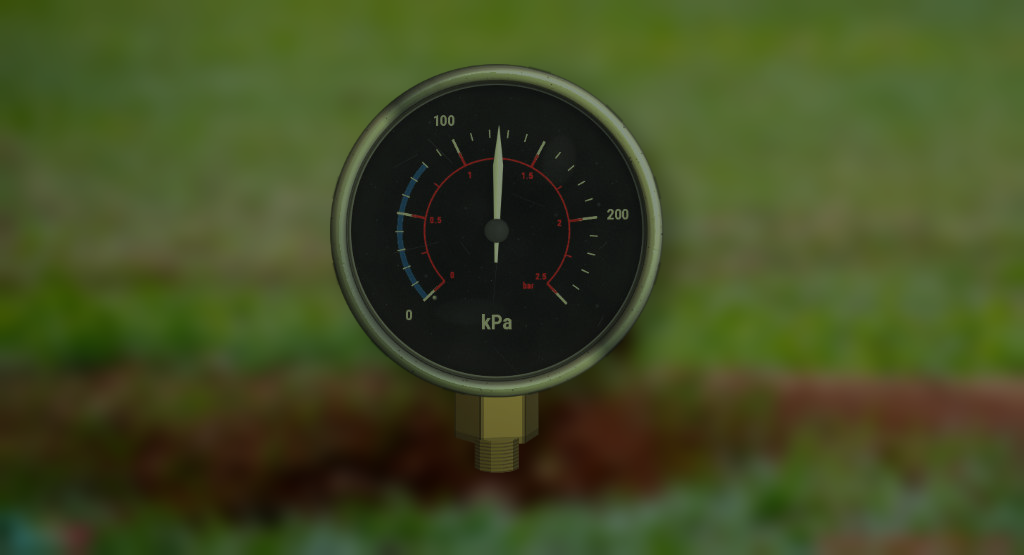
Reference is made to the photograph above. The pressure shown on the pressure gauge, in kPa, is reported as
125 kPa
